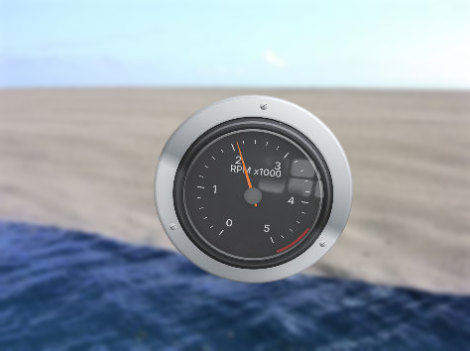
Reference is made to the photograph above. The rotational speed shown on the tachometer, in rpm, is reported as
2100 rpm
